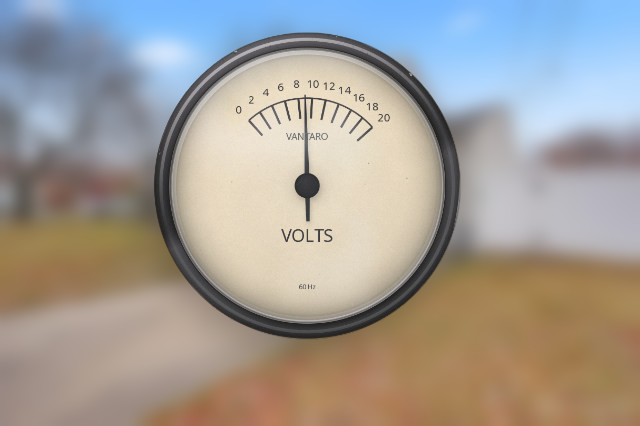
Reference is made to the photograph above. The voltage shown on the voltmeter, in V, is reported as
9 V
